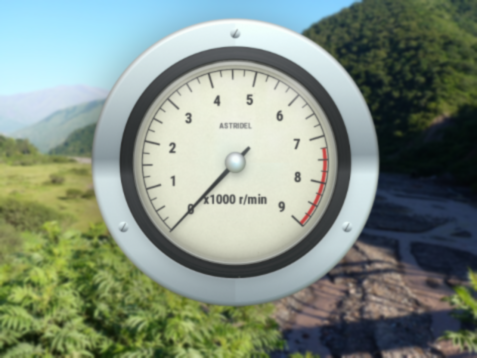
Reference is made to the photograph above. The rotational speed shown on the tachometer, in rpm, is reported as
0 rpm
